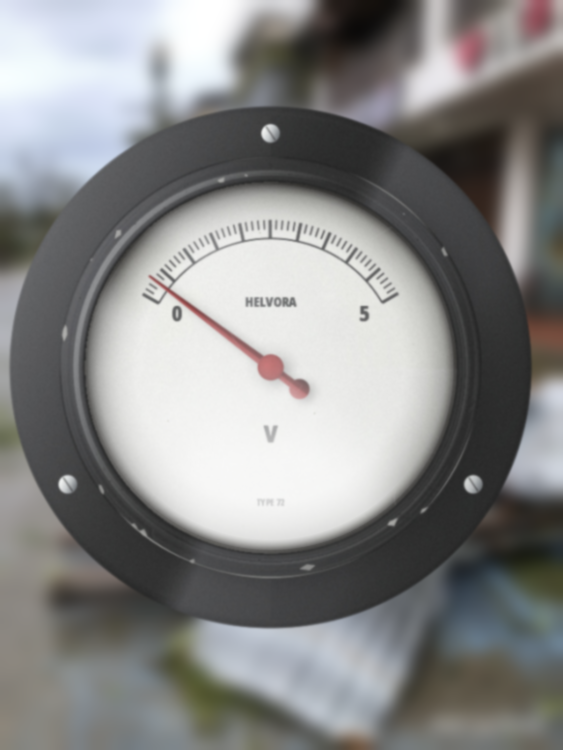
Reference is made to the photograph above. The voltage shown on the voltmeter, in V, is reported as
0.3 V
